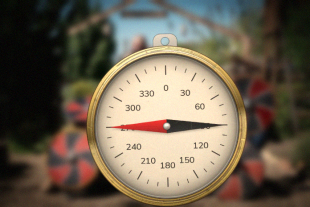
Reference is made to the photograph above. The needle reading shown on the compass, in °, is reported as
270 °
